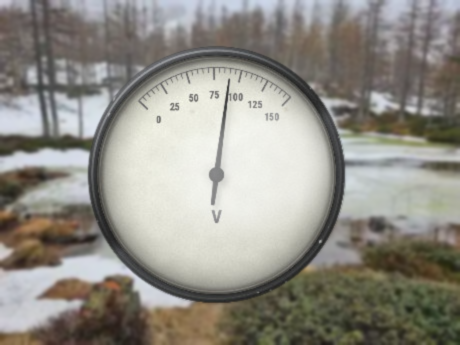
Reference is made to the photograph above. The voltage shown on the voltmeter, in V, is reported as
90 V
